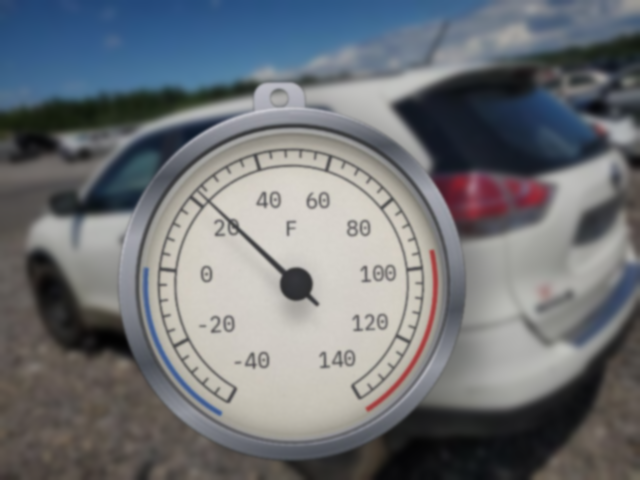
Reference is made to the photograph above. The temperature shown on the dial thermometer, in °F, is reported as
22 °F
